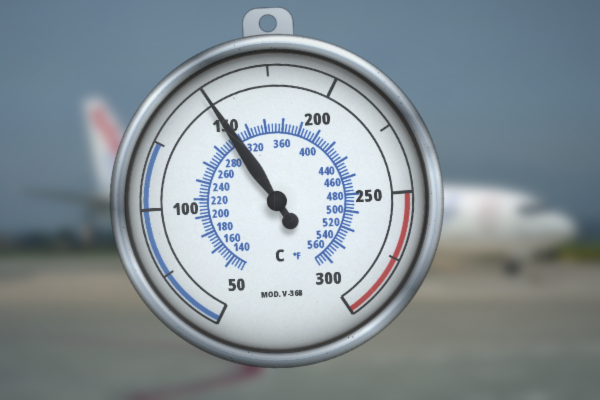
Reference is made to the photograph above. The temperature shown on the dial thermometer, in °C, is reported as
150 °C
